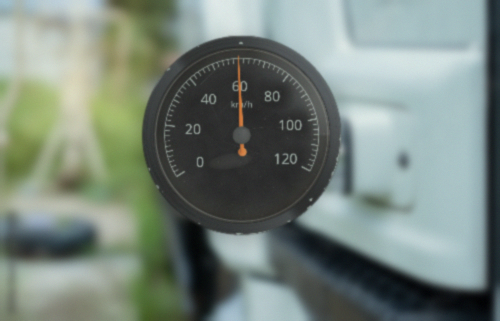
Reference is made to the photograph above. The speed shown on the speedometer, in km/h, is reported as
60 km/h
